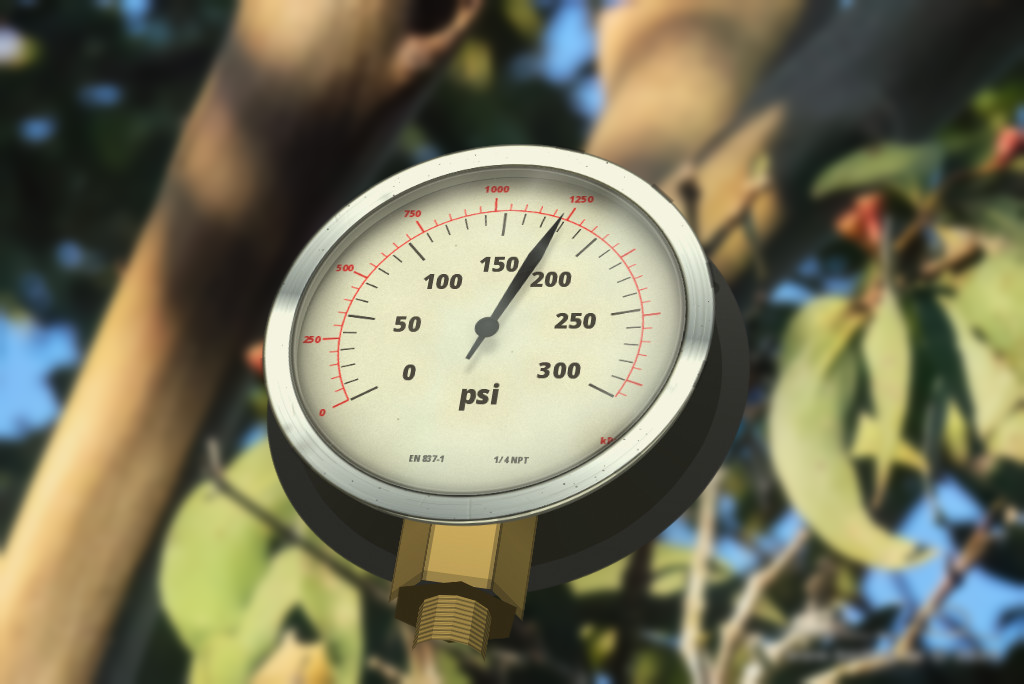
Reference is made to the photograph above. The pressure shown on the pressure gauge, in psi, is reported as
180 psi
